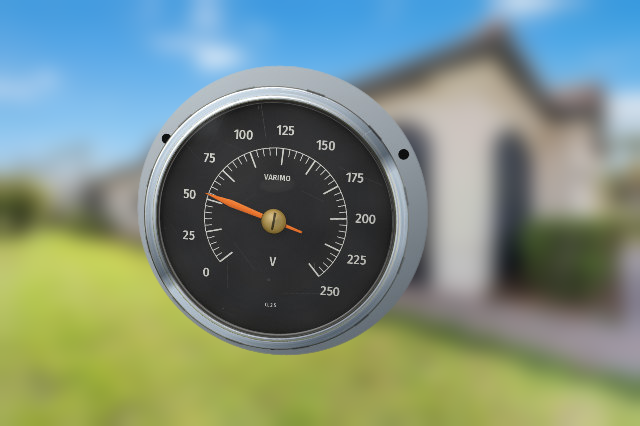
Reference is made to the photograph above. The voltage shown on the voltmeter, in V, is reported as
55 V
